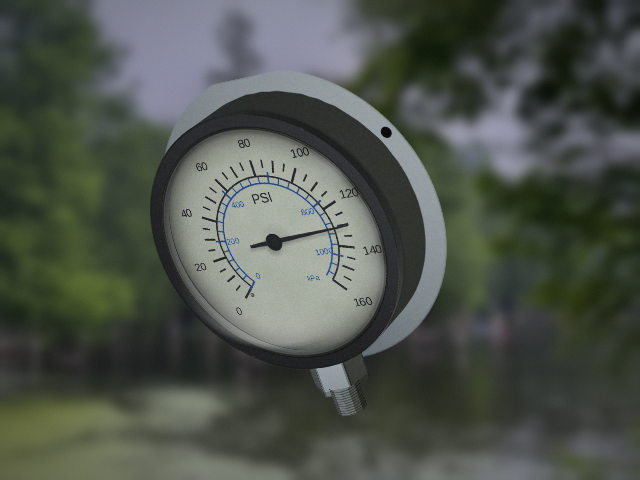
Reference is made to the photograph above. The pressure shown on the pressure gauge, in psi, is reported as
130 psi
